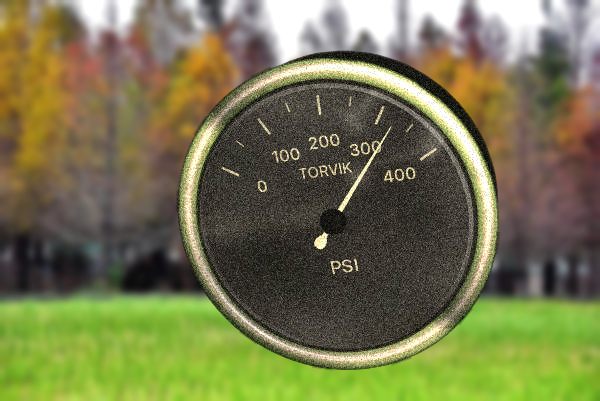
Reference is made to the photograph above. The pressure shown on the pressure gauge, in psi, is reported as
325 psi
